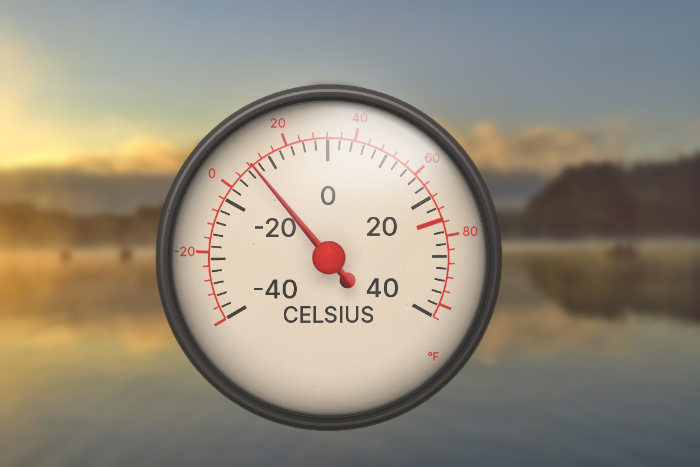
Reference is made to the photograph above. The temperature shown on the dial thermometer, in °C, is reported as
-13 °C
